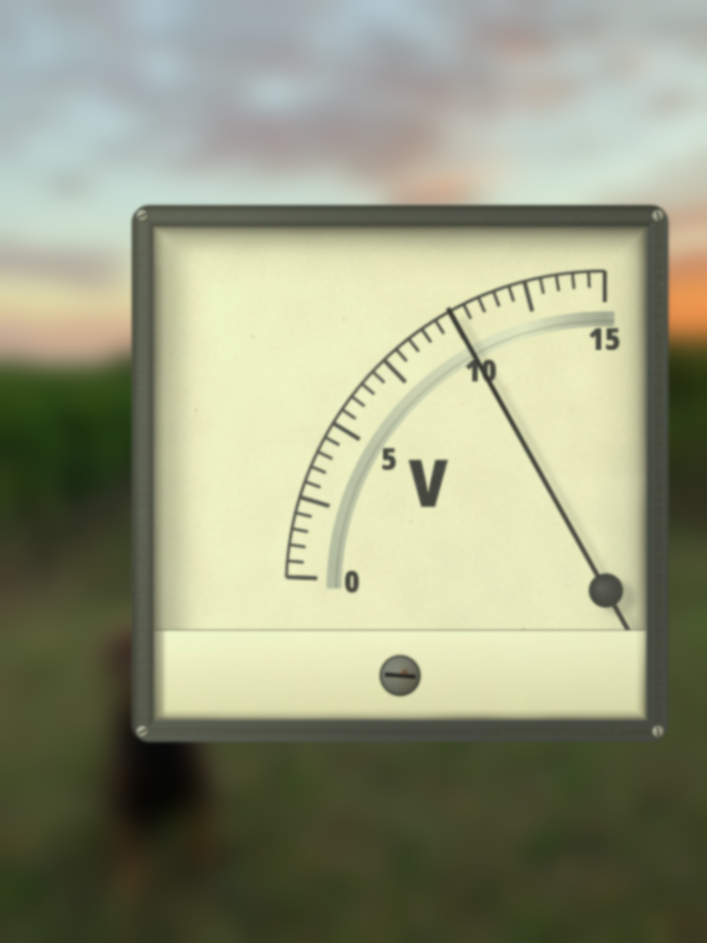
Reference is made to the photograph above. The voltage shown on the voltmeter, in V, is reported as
10 V
